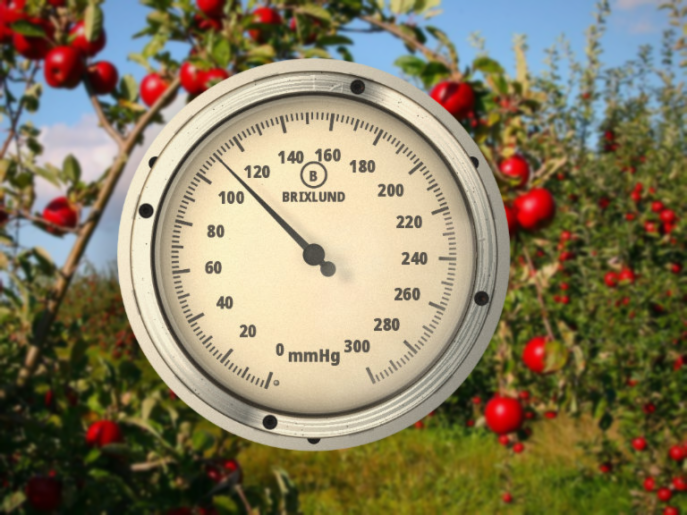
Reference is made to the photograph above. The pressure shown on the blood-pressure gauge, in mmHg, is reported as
110 mmHg
